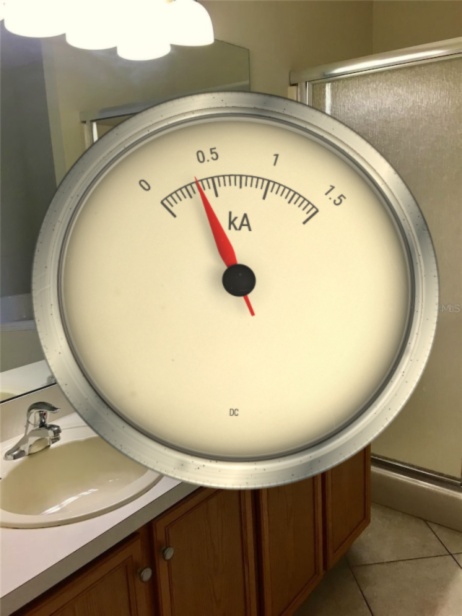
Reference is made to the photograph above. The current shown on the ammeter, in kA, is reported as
0.35 kA
